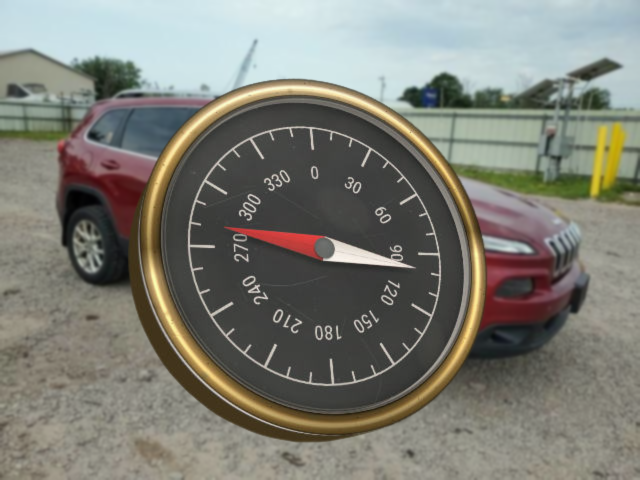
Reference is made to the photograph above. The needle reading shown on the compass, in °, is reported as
280 °
